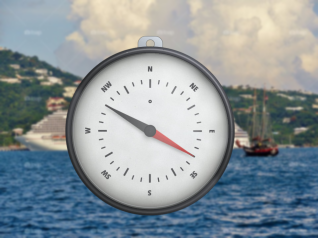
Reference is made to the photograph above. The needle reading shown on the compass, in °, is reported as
120 °
